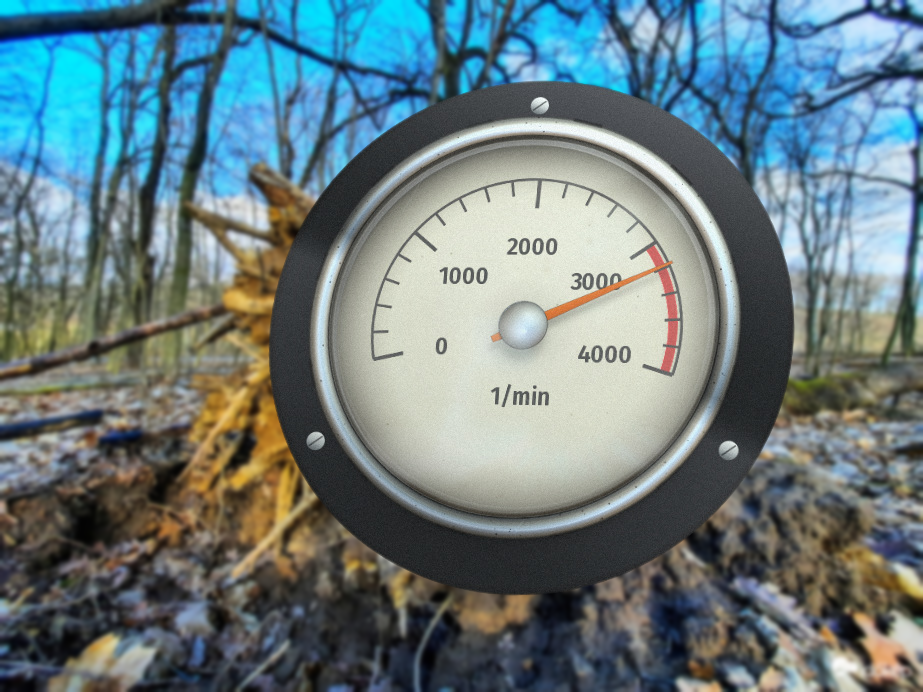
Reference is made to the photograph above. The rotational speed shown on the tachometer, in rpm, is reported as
3200 rpm
